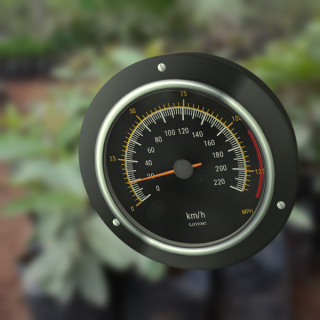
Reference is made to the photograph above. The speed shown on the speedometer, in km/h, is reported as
20 km/h
